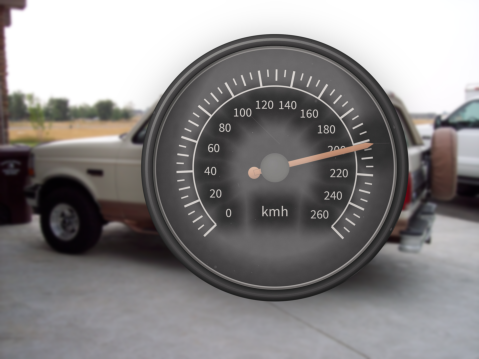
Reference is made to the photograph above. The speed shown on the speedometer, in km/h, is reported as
202.5 km/h
